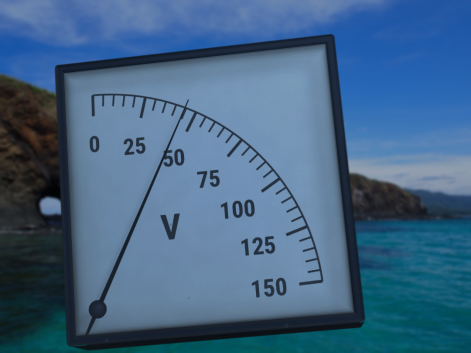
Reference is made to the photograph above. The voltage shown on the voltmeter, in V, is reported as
45 V
